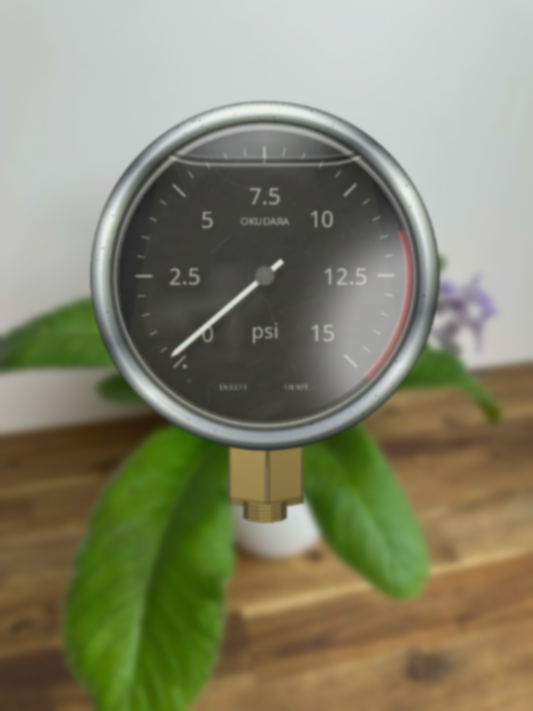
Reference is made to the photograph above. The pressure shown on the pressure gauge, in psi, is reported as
0.25 psi
